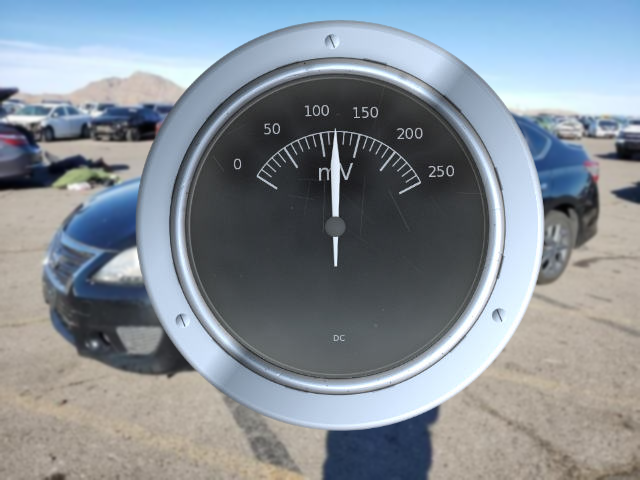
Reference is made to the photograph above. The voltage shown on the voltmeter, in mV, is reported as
120 mV
